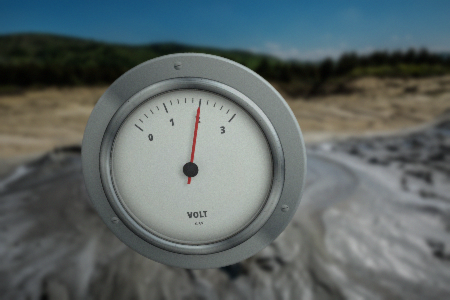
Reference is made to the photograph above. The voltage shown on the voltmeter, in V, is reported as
2 V
